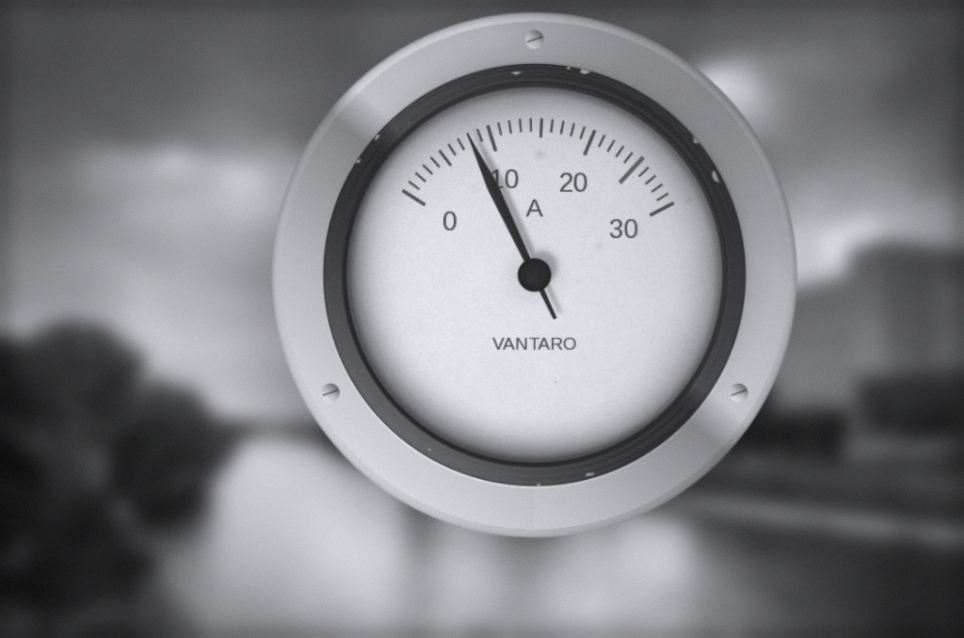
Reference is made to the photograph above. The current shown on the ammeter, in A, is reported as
8 A
